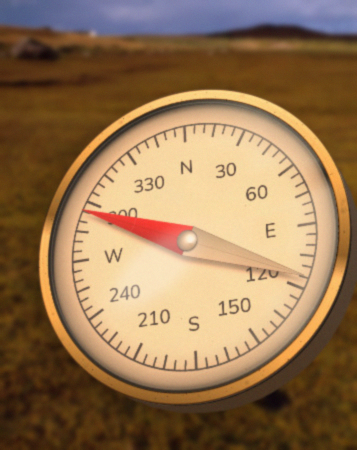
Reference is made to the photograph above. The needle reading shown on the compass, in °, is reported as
295 °
